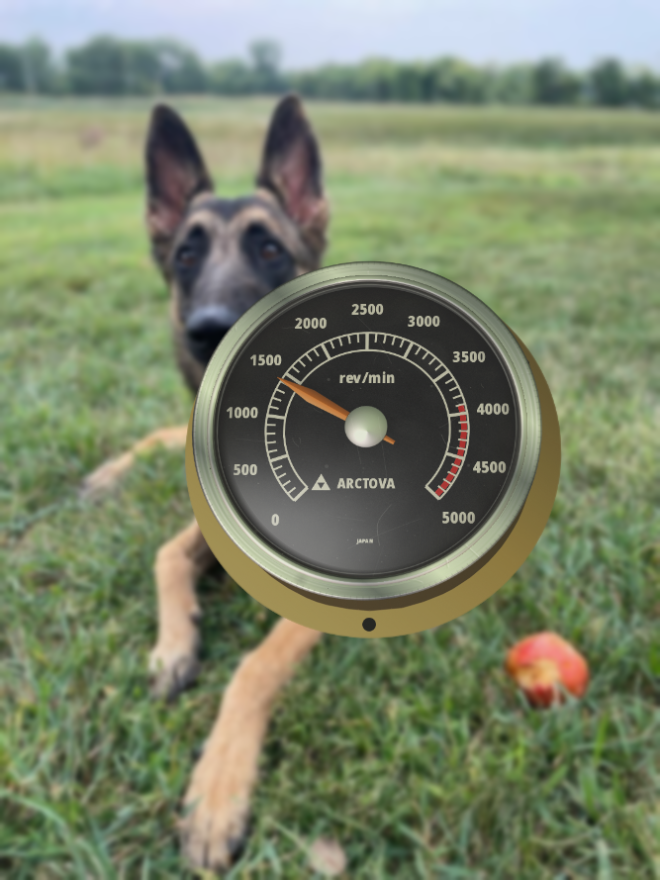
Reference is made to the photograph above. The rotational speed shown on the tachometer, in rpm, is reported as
1400 rpm
